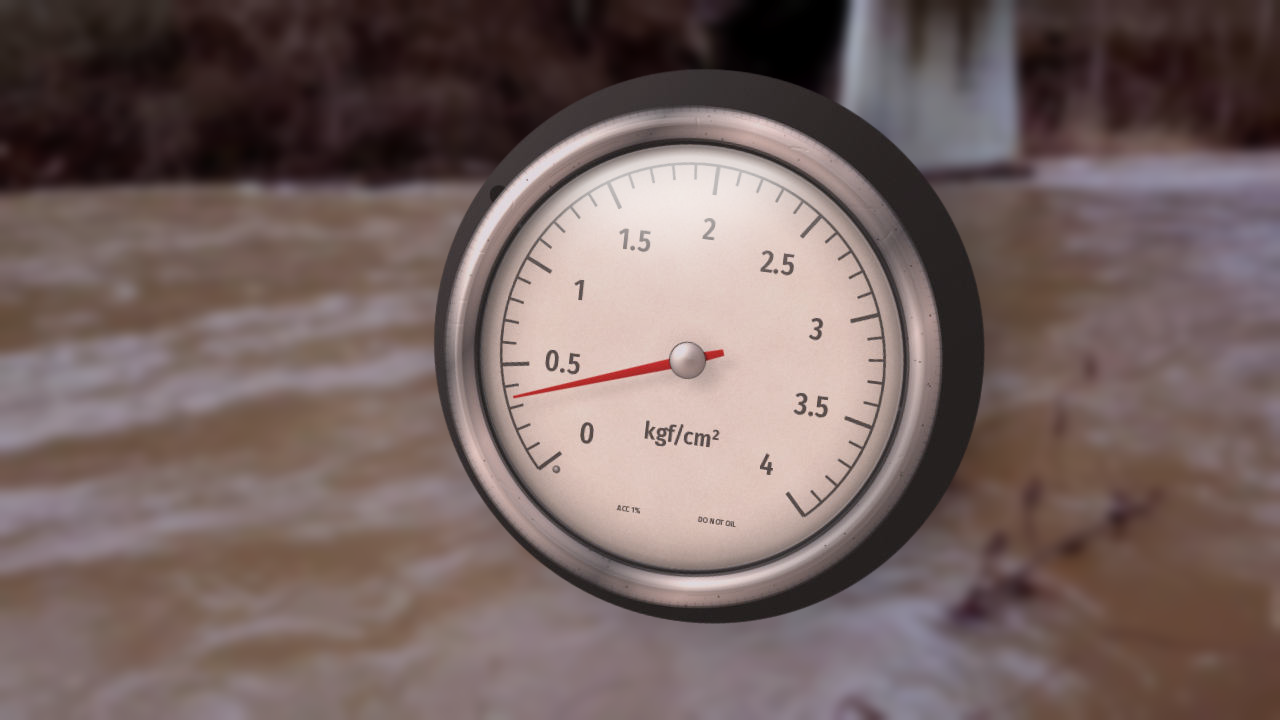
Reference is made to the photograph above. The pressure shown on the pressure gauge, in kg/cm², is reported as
0.35 kg/cm²
